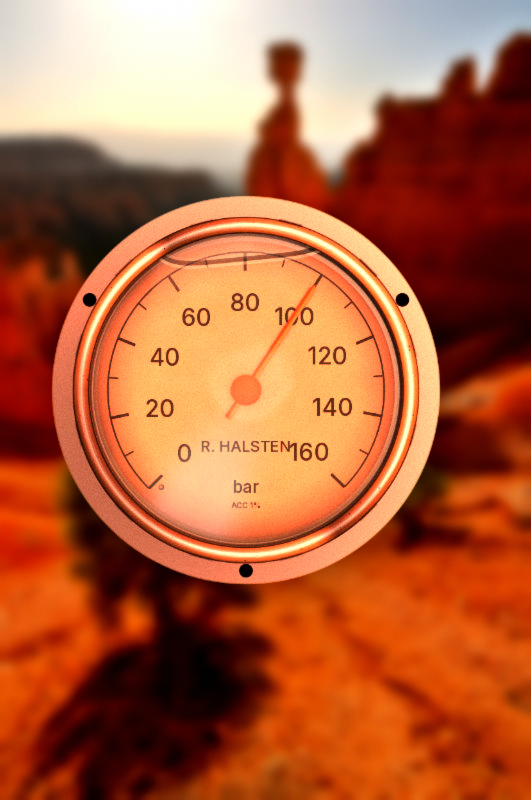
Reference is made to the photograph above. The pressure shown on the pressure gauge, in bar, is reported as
100 bar
